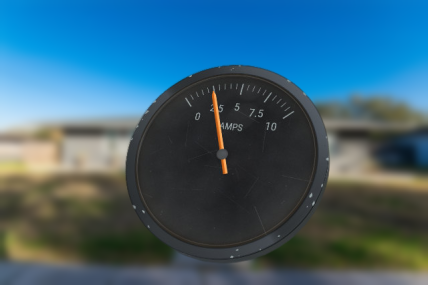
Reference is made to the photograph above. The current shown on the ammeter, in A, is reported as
2.5 A
